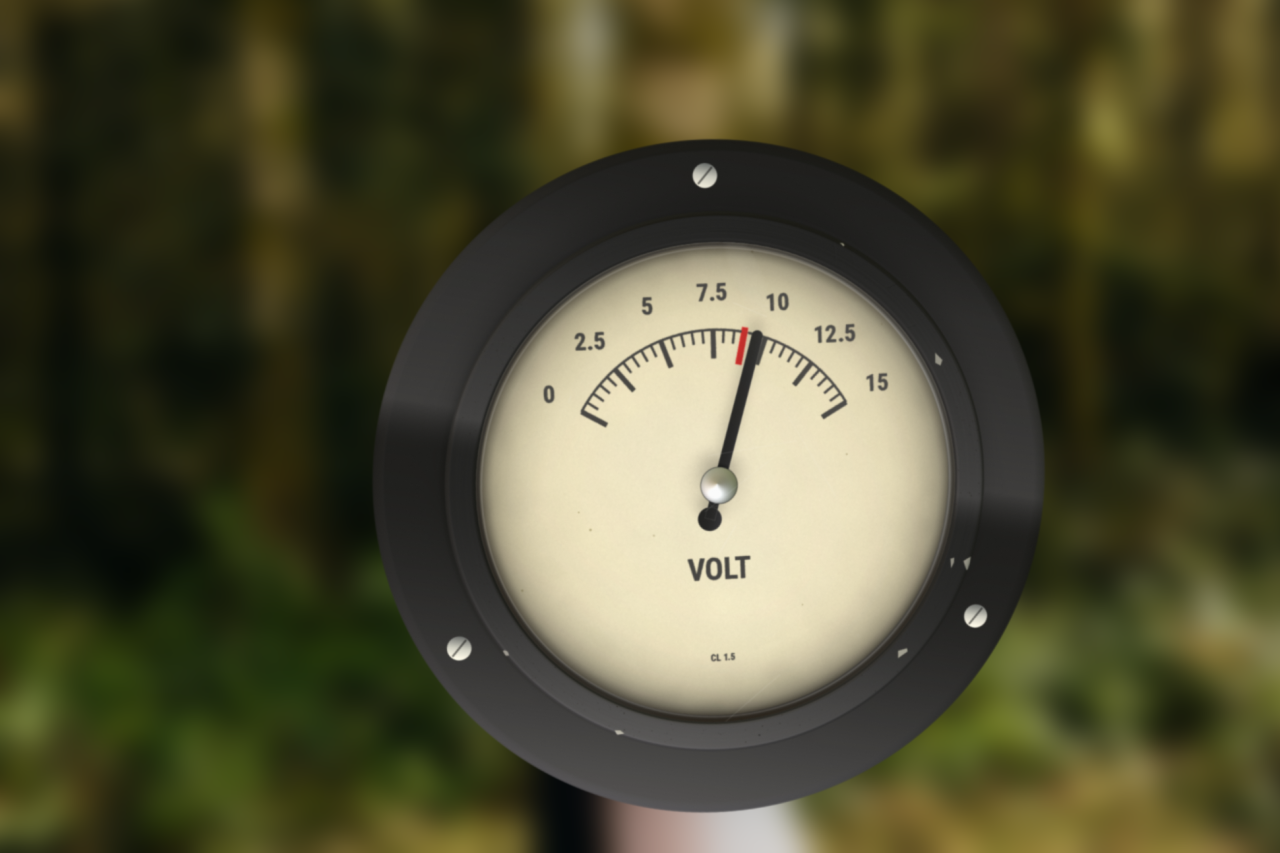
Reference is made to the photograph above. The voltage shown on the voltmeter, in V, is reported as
9.5 V
